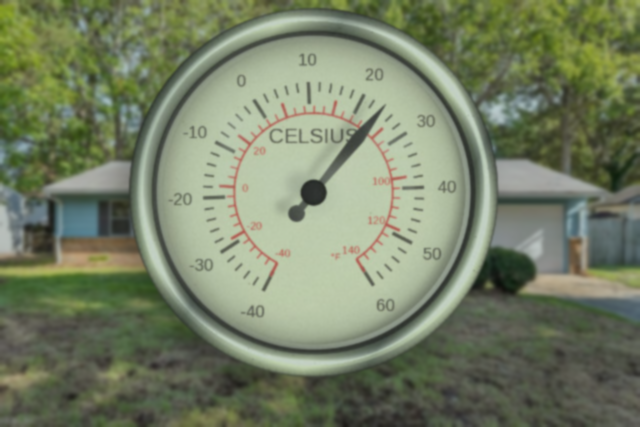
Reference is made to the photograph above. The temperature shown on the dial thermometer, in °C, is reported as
24 °C
